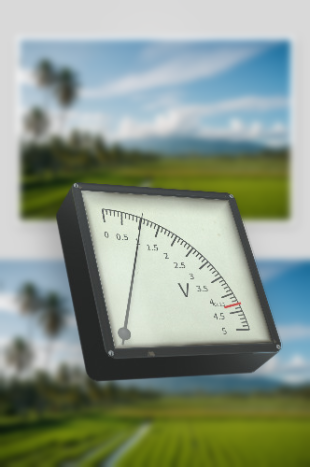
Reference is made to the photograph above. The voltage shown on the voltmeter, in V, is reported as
1 V
